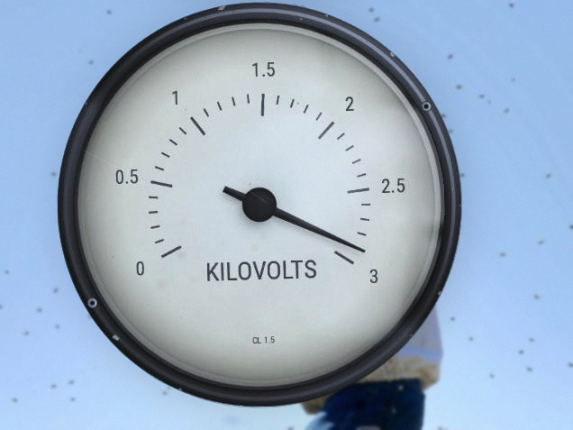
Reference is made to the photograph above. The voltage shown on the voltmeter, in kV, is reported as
2.9 kV
